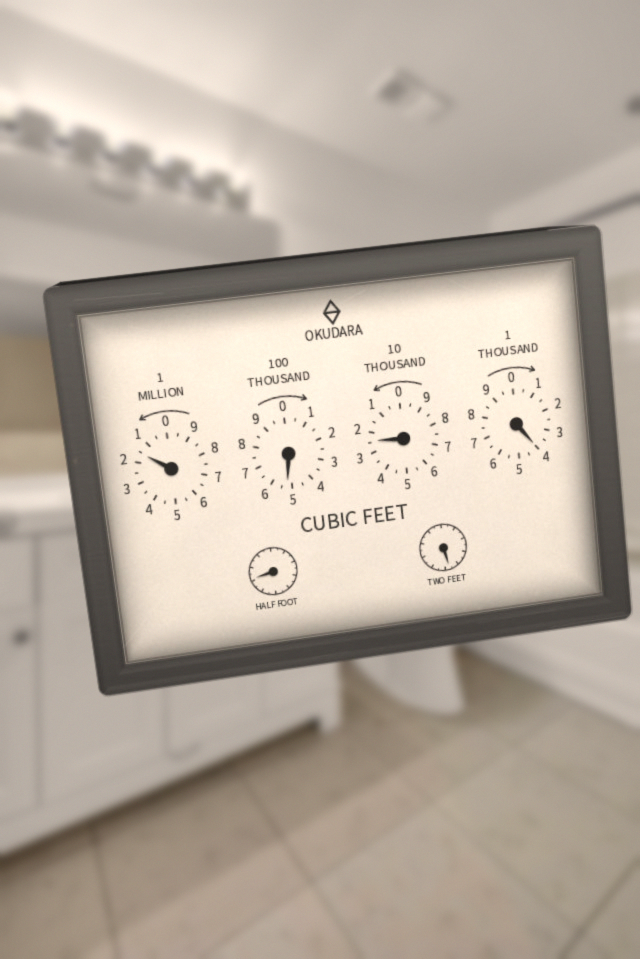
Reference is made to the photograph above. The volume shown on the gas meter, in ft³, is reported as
152400 ft³
